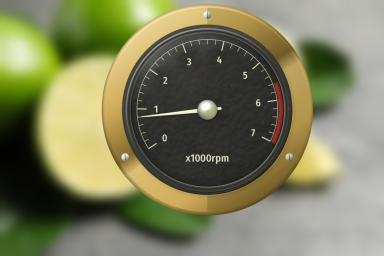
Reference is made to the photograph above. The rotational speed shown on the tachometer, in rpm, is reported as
800 rpm
